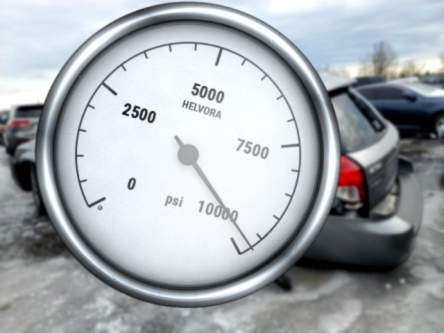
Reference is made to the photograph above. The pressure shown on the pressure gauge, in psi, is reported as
9750 psi
